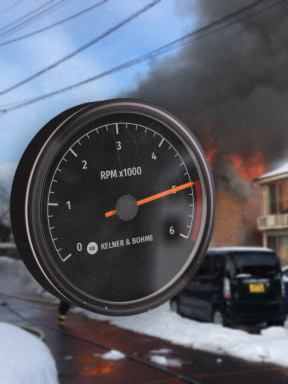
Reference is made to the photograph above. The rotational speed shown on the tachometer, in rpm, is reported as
5000 rpm
